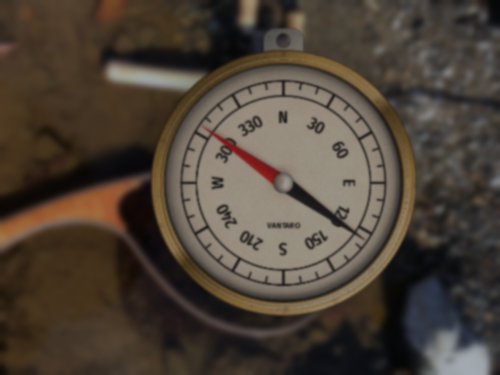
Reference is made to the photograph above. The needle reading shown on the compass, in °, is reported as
305 °
